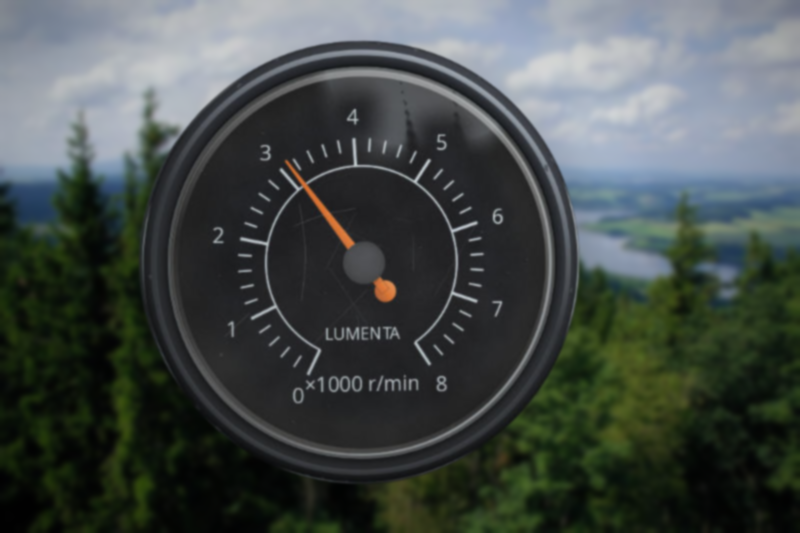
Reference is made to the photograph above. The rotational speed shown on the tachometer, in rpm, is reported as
3100 rpm
